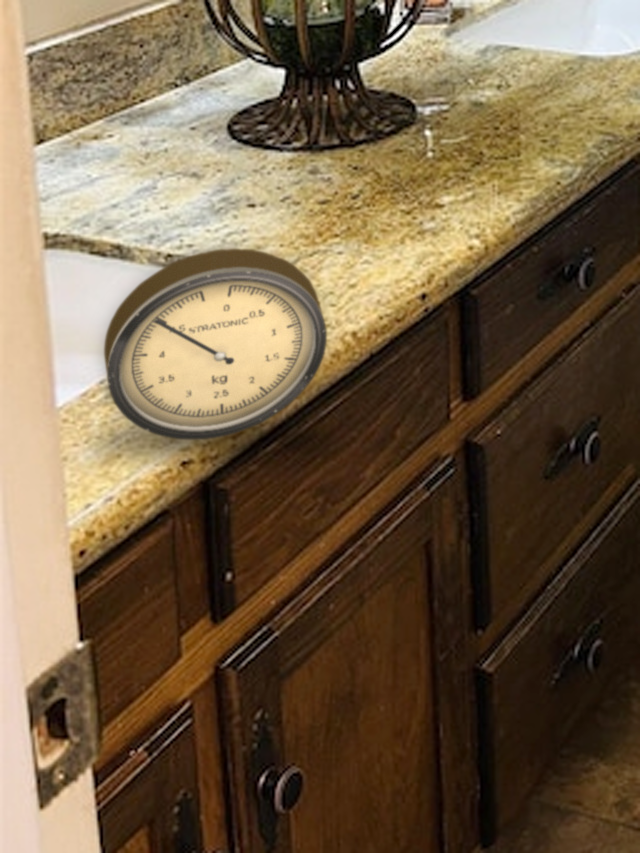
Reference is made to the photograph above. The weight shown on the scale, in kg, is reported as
4.5 kg
